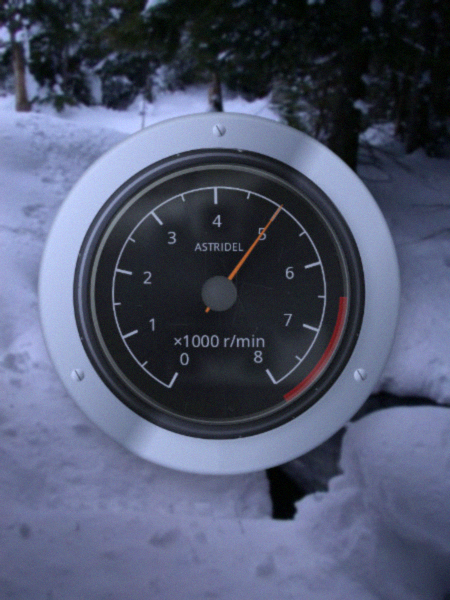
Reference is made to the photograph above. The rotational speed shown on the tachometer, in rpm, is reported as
5000 rpm
